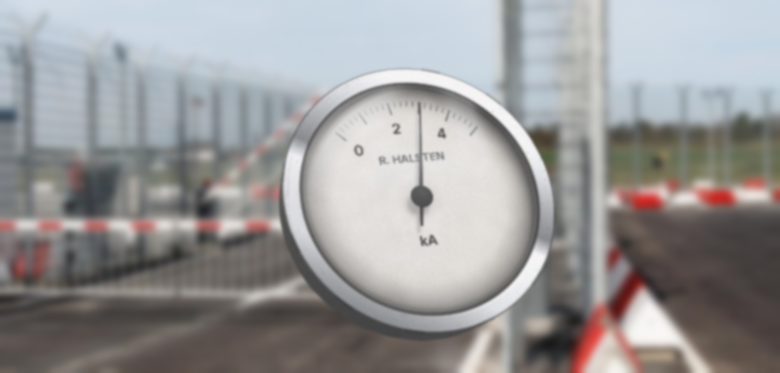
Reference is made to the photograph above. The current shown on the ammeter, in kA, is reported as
3 kA
